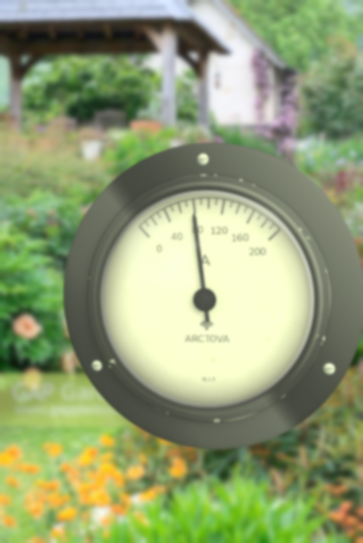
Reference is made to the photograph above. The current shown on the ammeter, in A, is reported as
80 A
